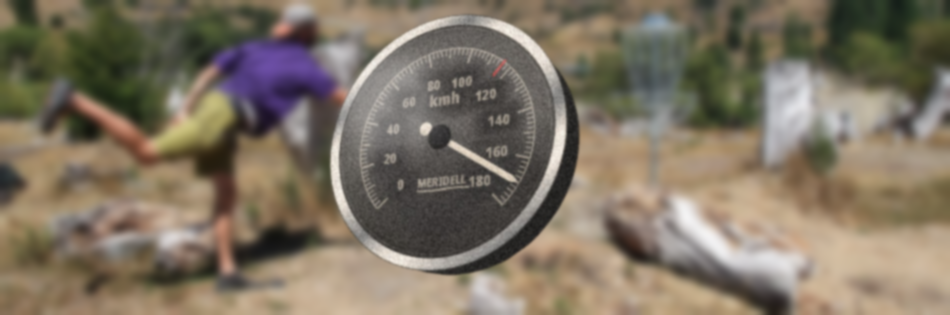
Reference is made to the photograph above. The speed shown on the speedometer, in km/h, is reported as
170 km/h
